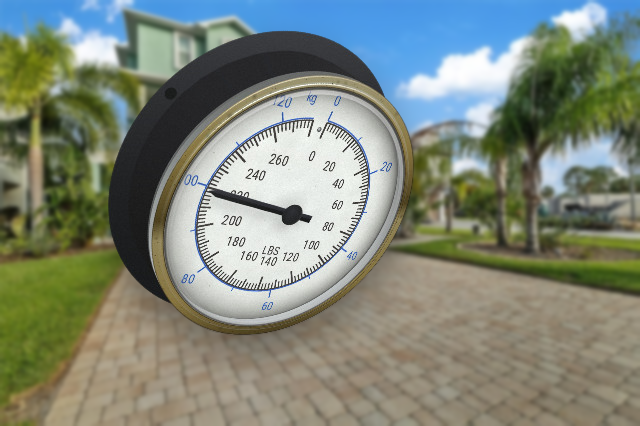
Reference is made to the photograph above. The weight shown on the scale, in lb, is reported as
220 lb
